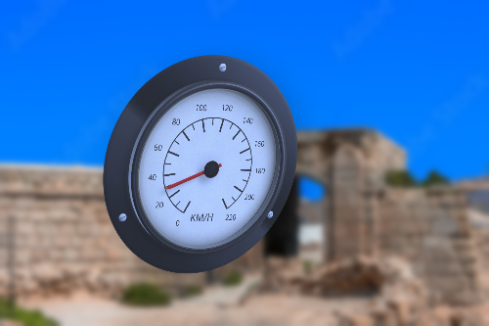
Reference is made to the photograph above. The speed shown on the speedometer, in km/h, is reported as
30 km/h
